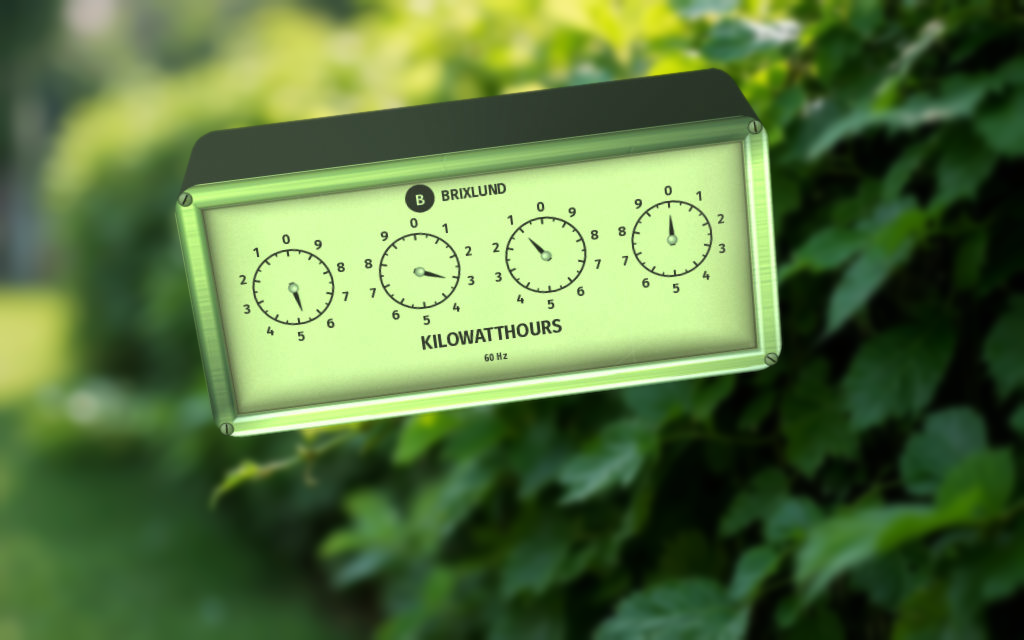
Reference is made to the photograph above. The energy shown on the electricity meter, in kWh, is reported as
5310 kWh
